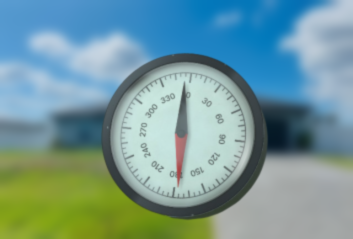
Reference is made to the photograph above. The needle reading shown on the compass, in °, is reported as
175 °
